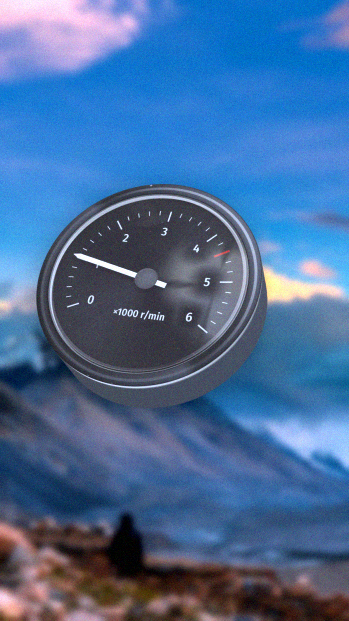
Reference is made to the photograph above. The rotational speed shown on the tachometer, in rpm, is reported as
1000 rpm
